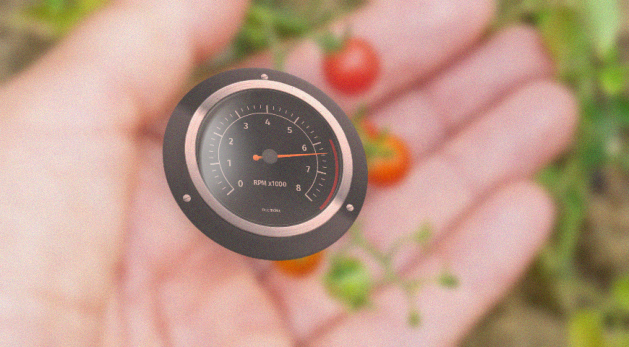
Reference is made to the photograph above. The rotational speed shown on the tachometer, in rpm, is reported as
6400 rpm
